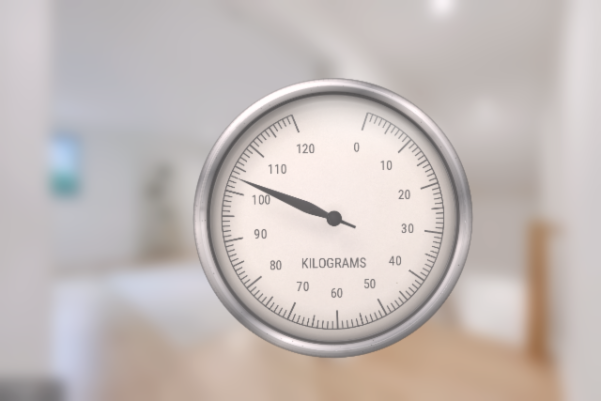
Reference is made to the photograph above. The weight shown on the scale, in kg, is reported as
103 kg
